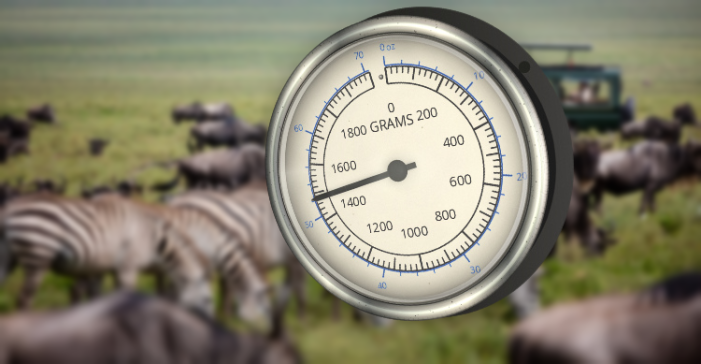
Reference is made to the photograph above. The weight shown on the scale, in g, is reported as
1480 g
